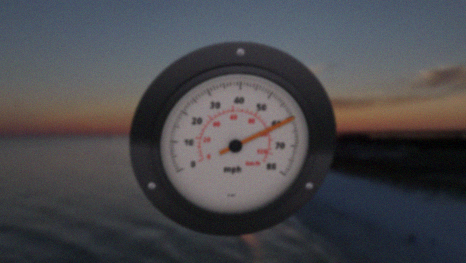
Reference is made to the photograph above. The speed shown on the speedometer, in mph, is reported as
60 mph
